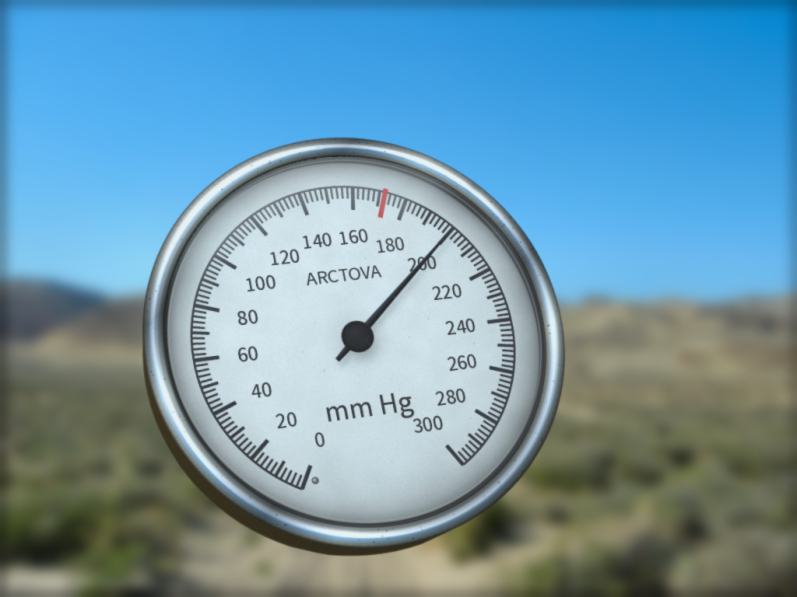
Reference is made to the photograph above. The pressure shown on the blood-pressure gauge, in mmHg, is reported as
200 mmHg
